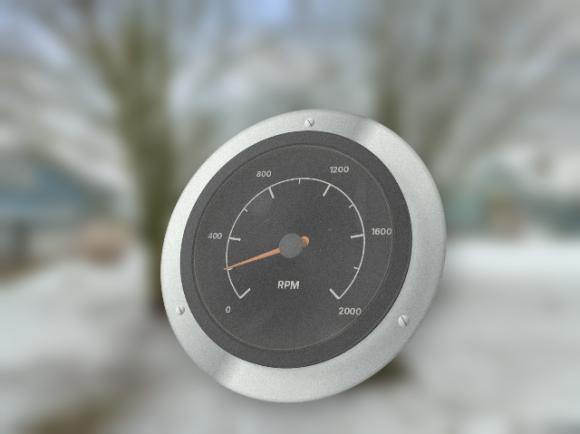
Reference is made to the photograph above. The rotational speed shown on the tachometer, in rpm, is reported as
200 rpm
